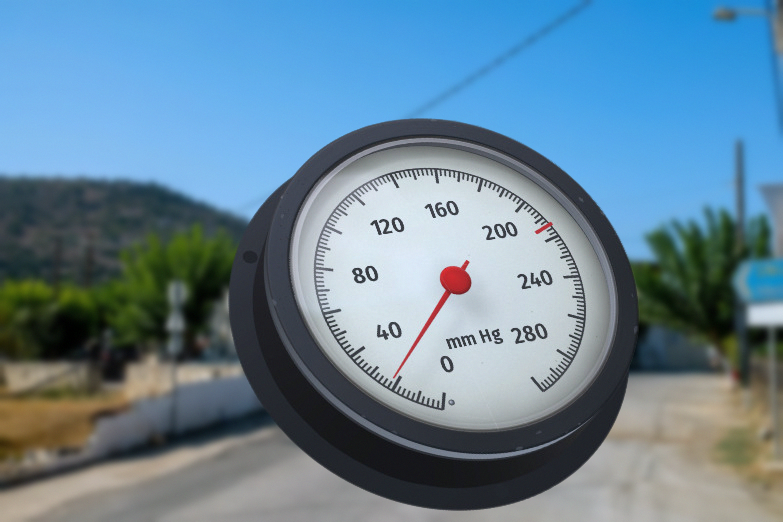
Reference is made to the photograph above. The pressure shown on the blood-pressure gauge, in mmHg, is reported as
22 mmHg
